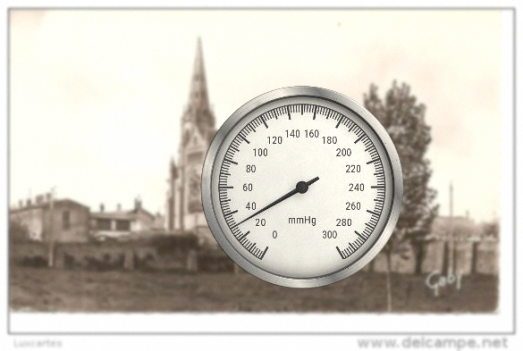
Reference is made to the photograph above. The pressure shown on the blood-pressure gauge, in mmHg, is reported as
30 mmHg
